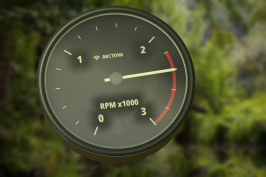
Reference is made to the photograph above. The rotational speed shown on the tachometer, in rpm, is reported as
2400 rpm
